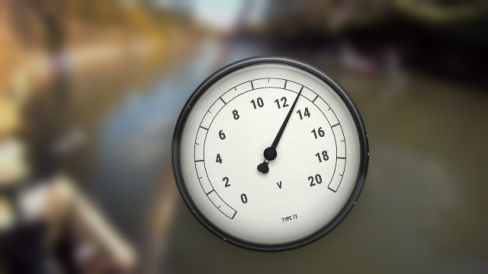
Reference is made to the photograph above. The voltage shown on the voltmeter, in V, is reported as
13 V
